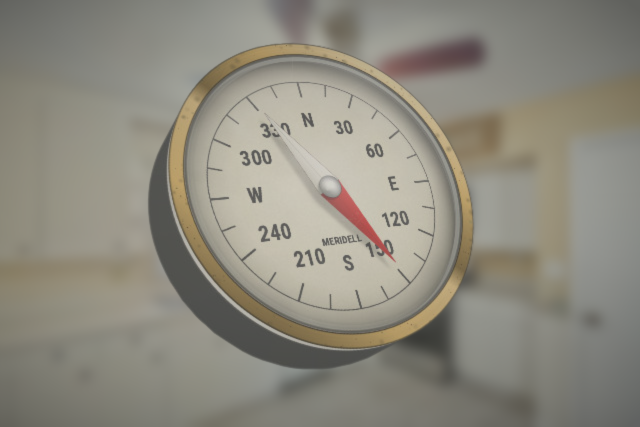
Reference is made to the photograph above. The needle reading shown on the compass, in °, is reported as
150 °
